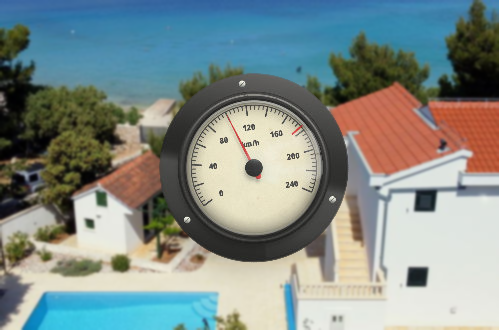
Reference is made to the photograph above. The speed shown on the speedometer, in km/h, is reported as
100 km/h
